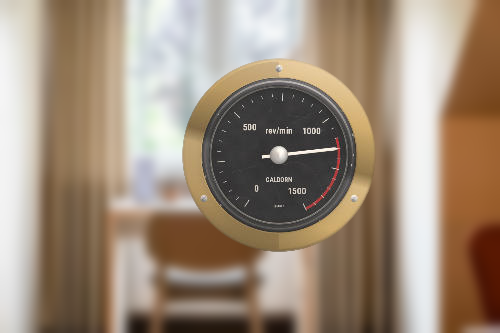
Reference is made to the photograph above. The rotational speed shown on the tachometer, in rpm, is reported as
1150 rpm
